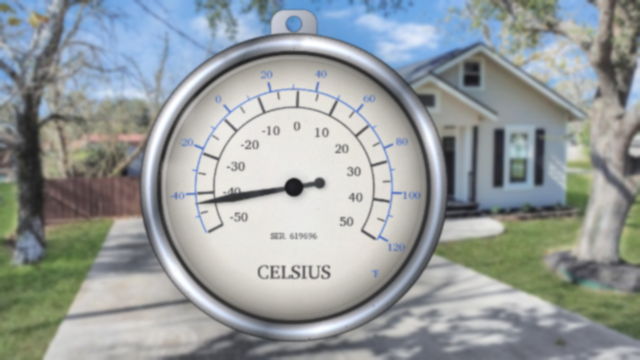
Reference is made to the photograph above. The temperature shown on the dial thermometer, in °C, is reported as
-42.5 °C
